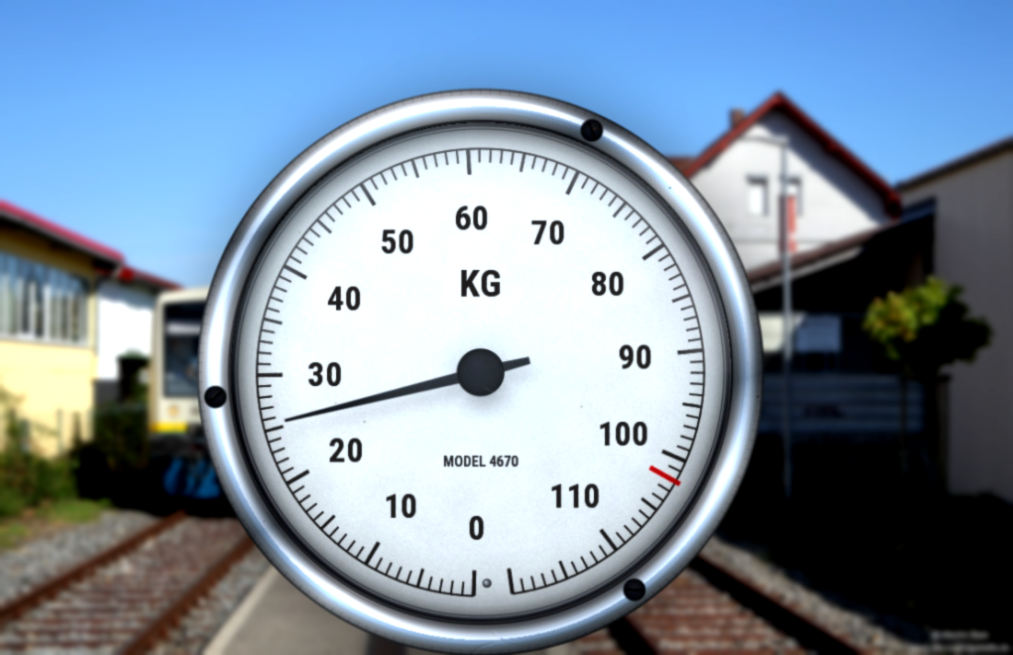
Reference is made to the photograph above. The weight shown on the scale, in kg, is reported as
25.5 kg
